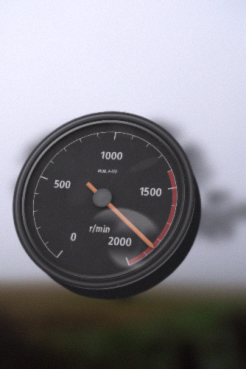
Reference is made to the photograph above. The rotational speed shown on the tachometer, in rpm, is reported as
1850 rpm
